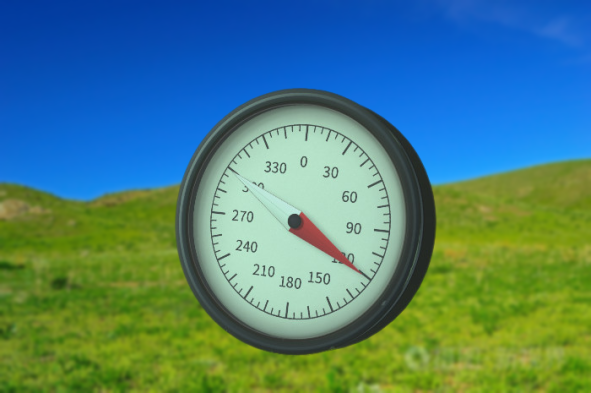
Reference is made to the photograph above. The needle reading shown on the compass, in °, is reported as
120 °
